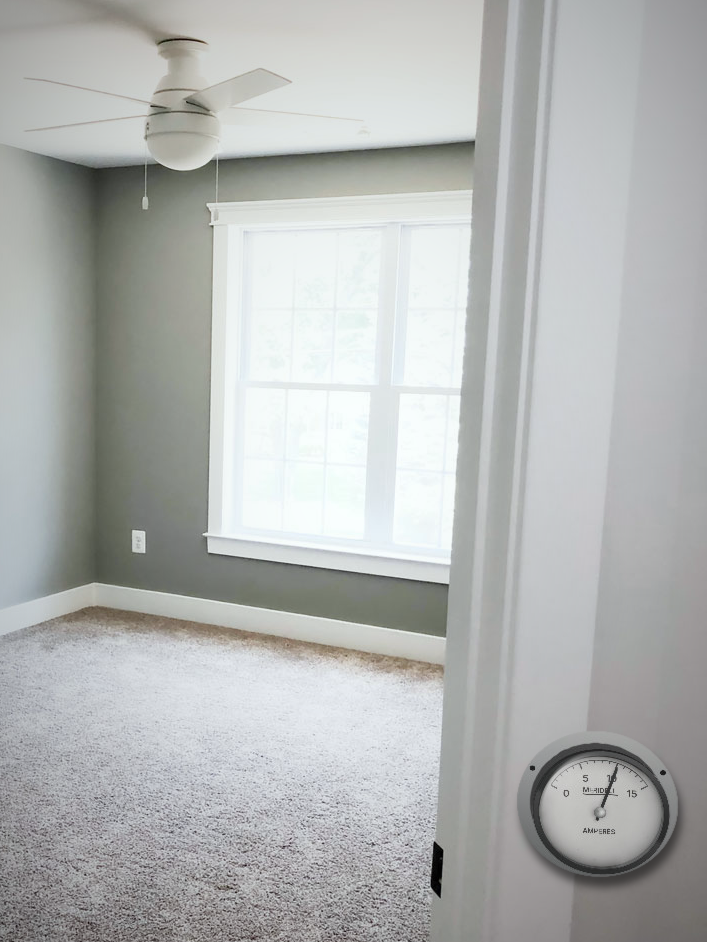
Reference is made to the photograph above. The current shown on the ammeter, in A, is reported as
10 A
